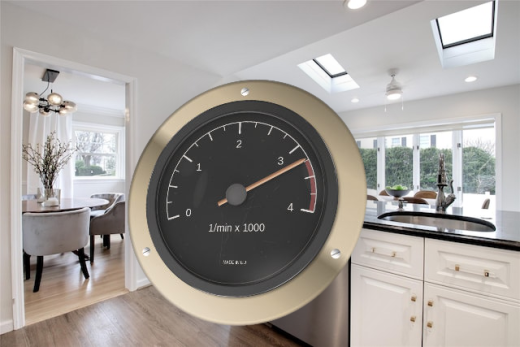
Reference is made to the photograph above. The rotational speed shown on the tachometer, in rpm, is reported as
3250 rpm
